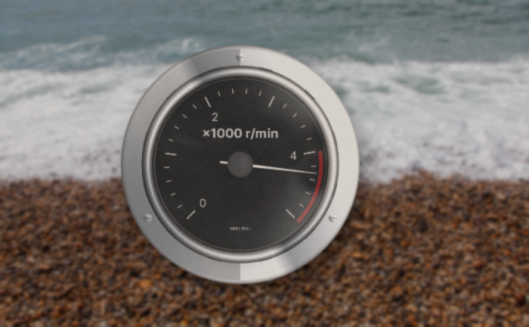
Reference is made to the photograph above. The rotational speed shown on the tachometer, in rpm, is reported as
4300 rpm
